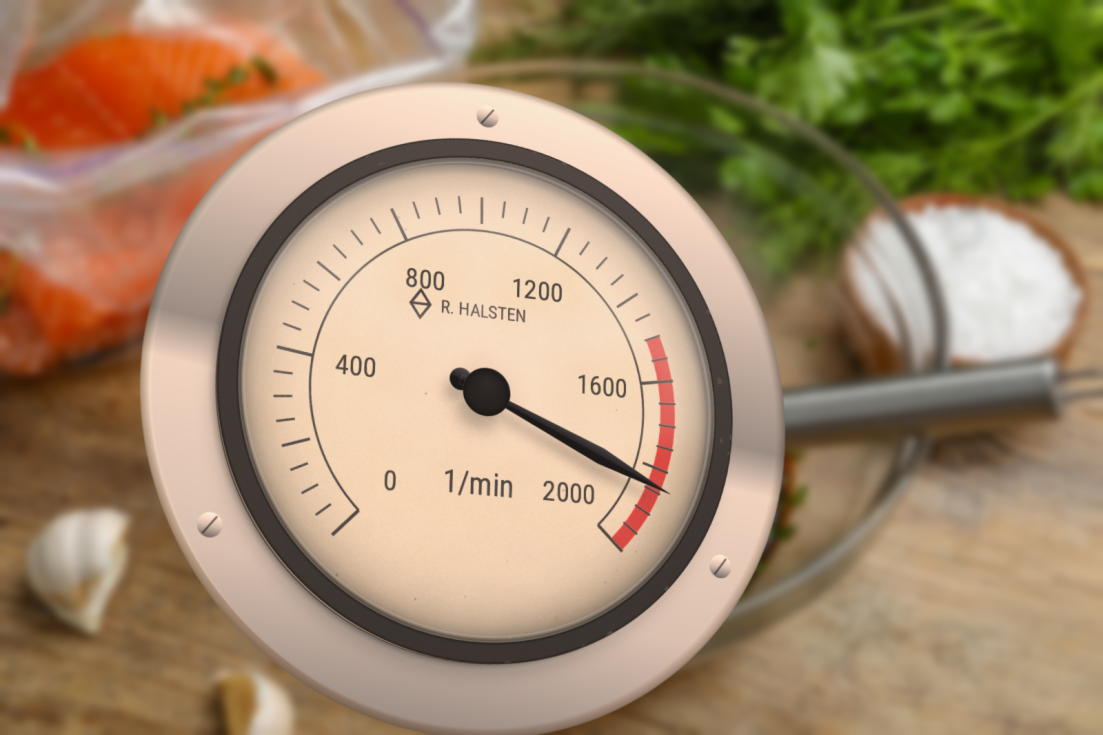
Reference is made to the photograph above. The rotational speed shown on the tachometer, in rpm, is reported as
1850 rpm
